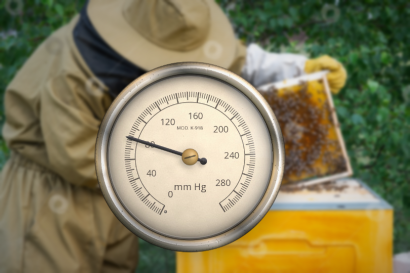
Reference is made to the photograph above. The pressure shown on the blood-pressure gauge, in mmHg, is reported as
80 mmHg
